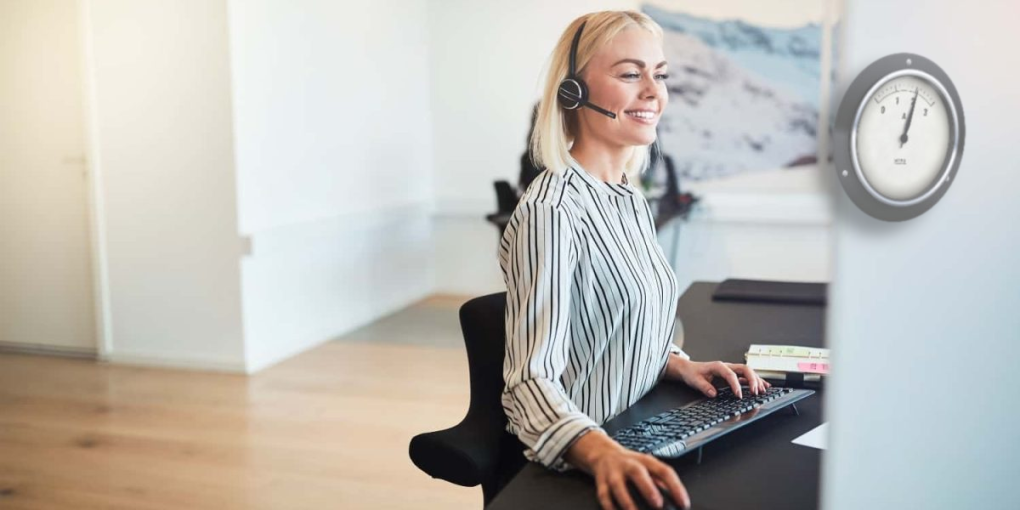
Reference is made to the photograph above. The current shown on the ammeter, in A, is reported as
2 A
